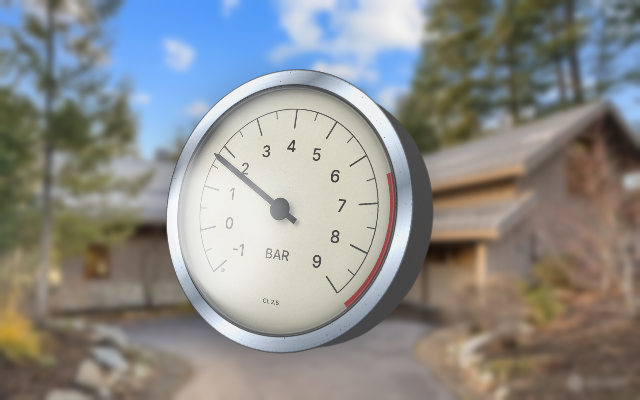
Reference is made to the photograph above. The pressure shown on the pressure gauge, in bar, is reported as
1.75 bar
